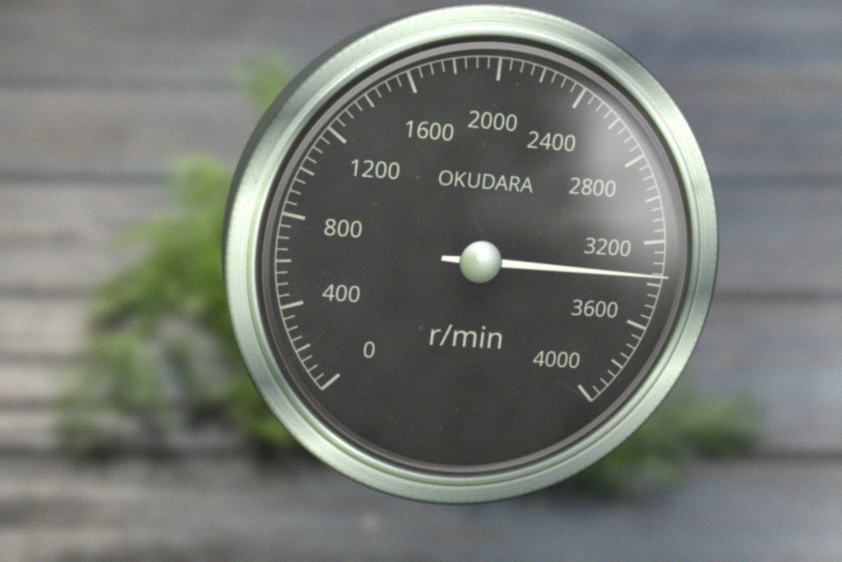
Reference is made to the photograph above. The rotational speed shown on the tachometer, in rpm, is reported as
3350 rpm
